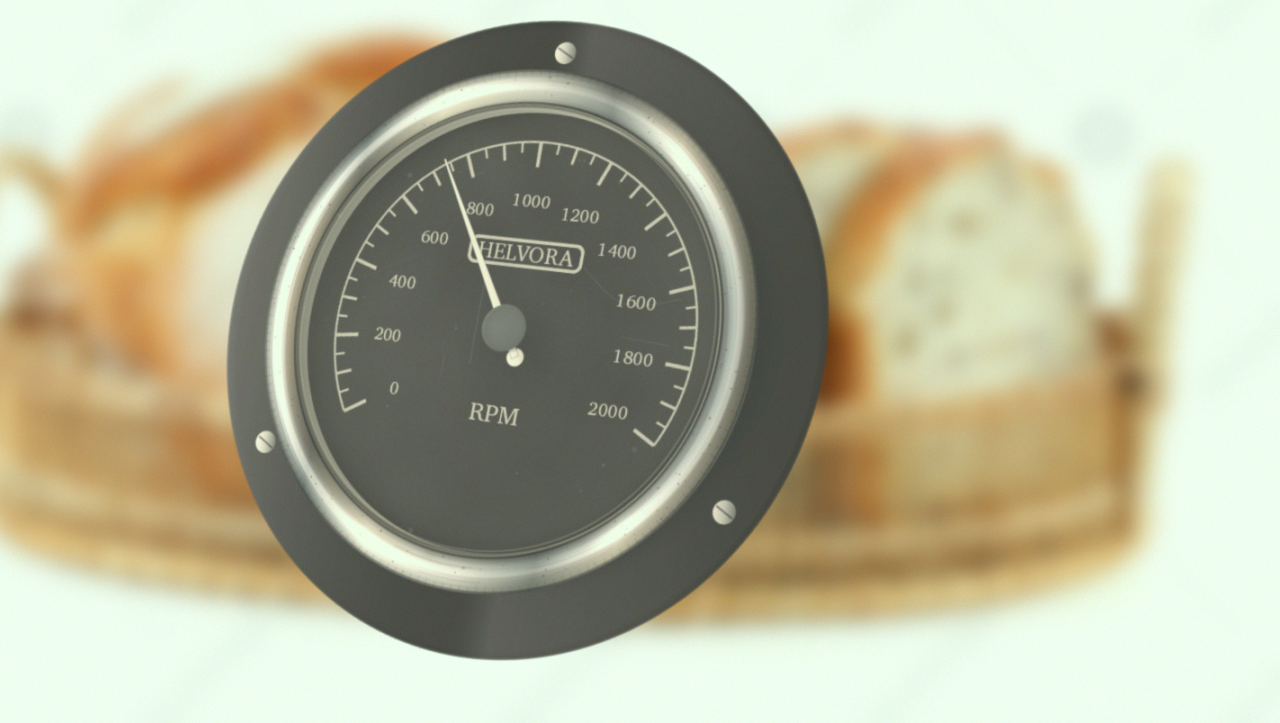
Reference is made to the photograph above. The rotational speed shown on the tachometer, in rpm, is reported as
750 rpm
